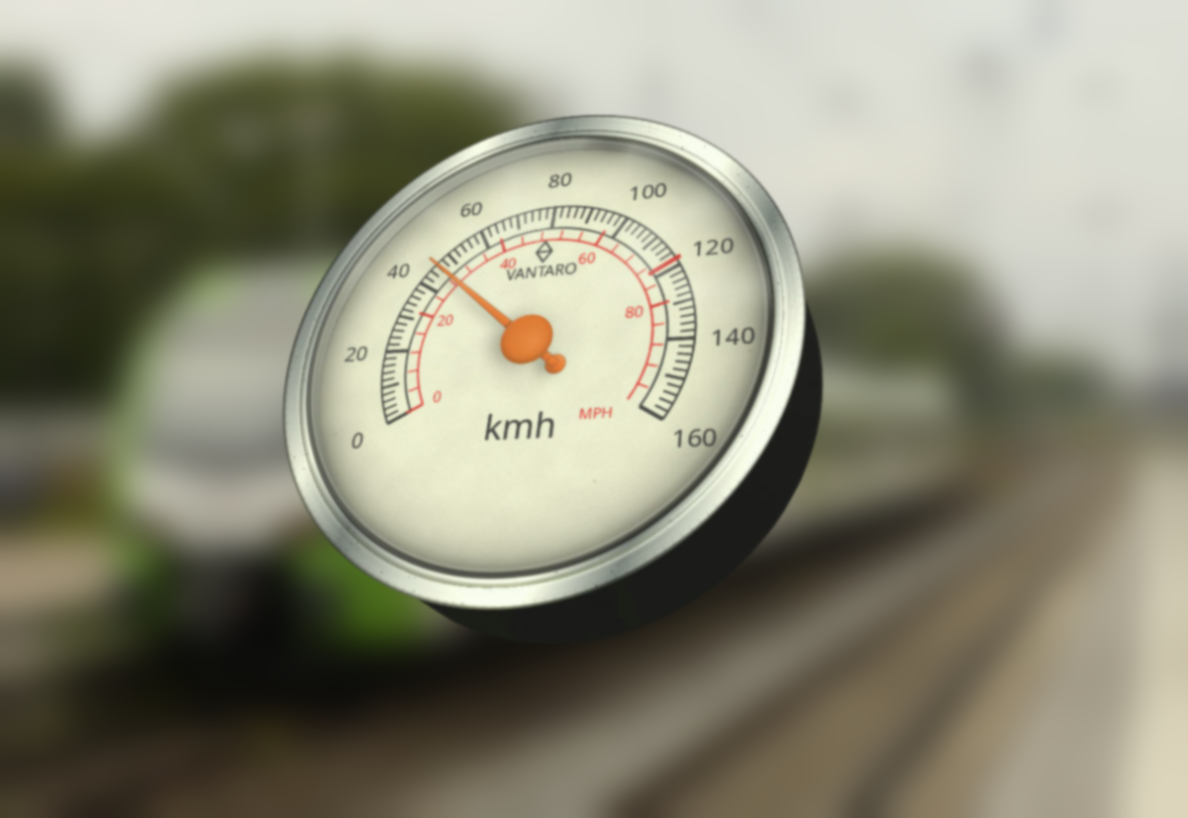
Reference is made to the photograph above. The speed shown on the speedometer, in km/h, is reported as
46 km/h
